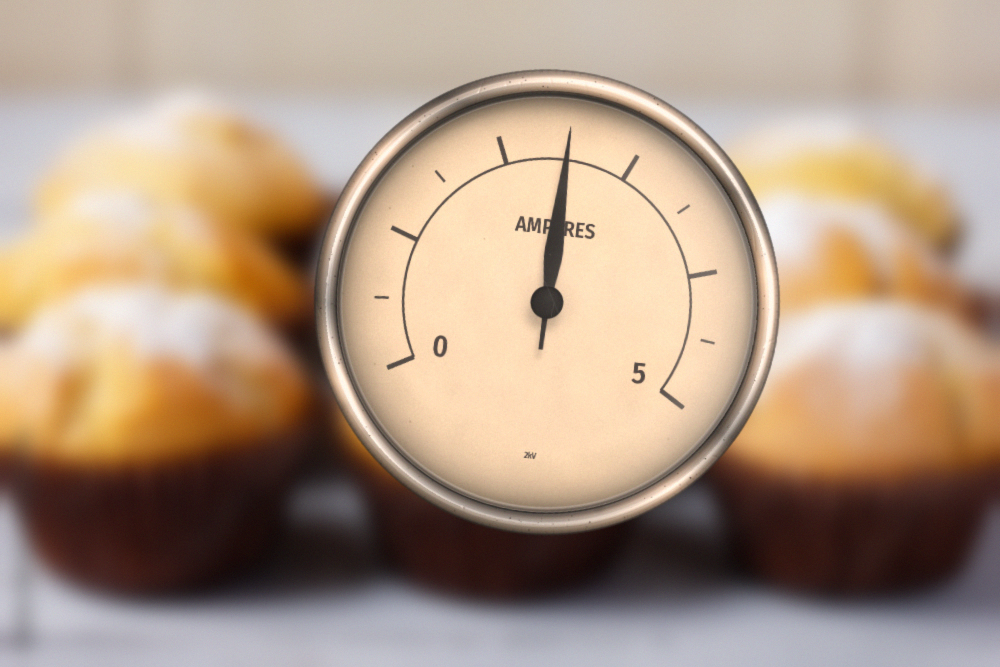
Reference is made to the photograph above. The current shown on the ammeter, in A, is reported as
2.5 A
